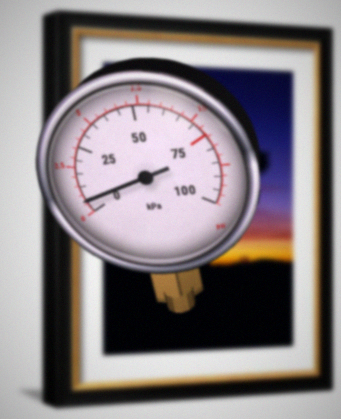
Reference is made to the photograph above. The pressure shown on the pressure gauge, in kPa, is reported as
5 kPa
